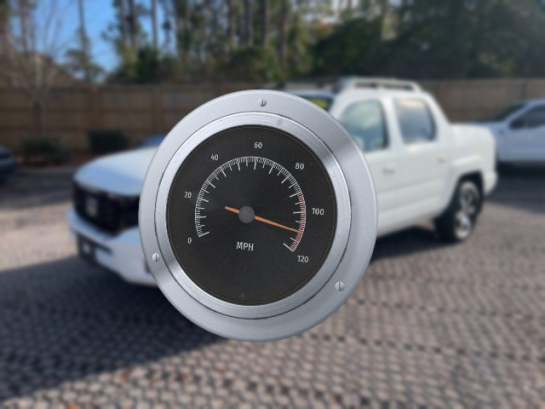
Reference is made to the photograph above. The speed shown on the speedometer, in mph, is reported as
110 mph
